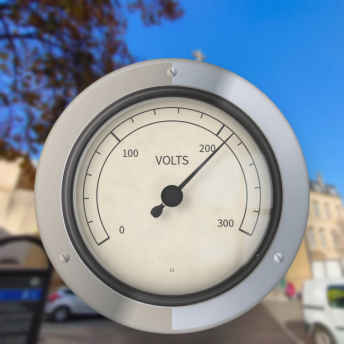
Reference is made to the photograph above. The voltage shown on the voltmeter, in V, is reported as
210 V
